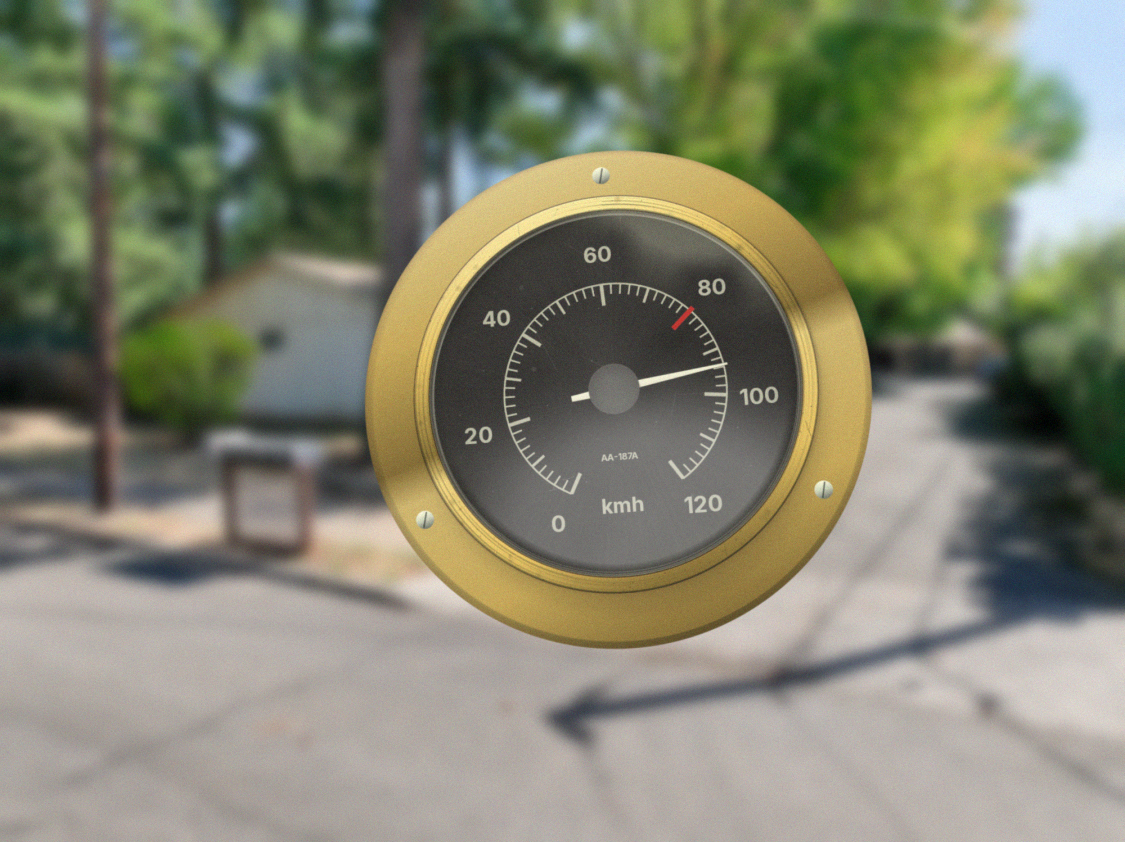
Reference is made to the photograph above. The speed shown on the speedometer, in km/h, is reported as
94 km/h
